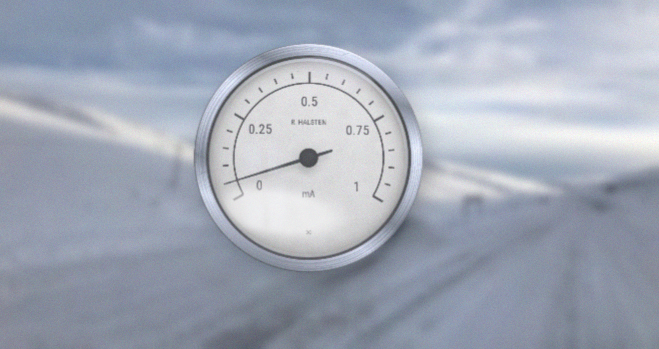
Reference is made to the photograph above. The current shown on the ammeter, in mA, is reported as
0.05 mA
